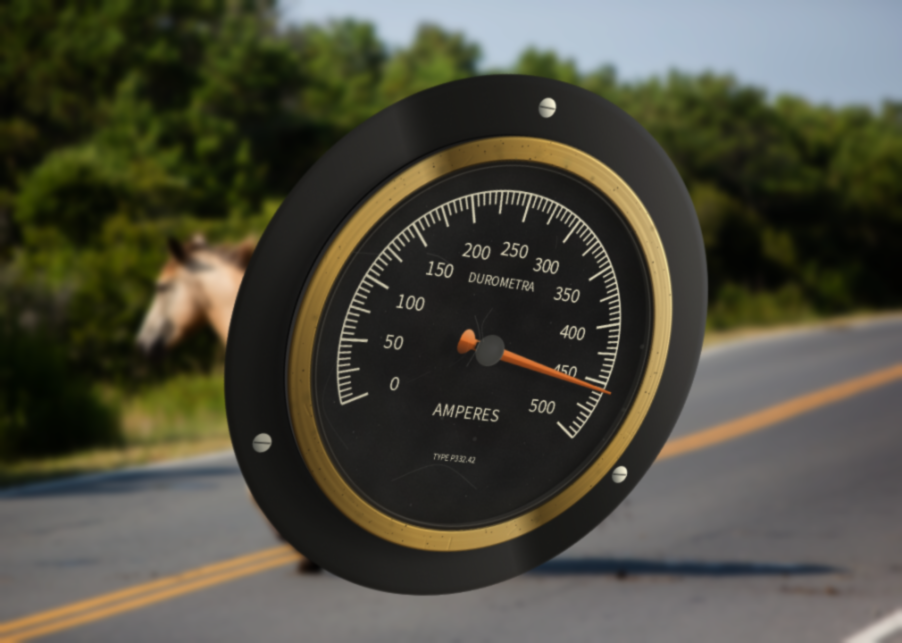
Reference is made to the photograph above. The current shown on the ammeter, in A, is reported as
455 A
